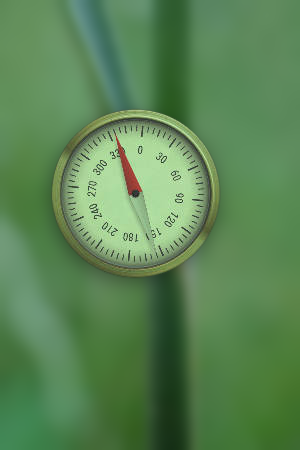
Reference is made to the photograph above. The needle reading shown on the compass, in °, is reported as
335 °
